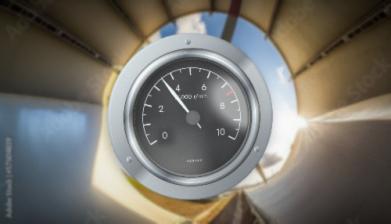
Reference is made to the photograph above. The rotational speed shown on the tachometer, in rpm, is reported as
3500 rpm
